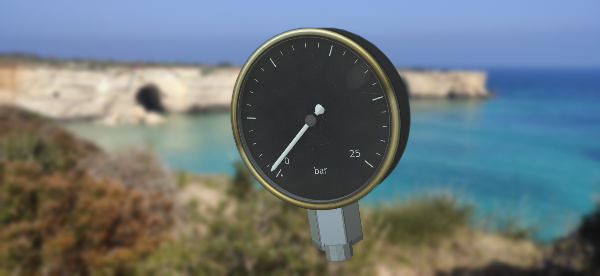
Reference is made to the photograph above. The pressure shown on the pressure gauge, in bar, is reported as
0.5 bar
